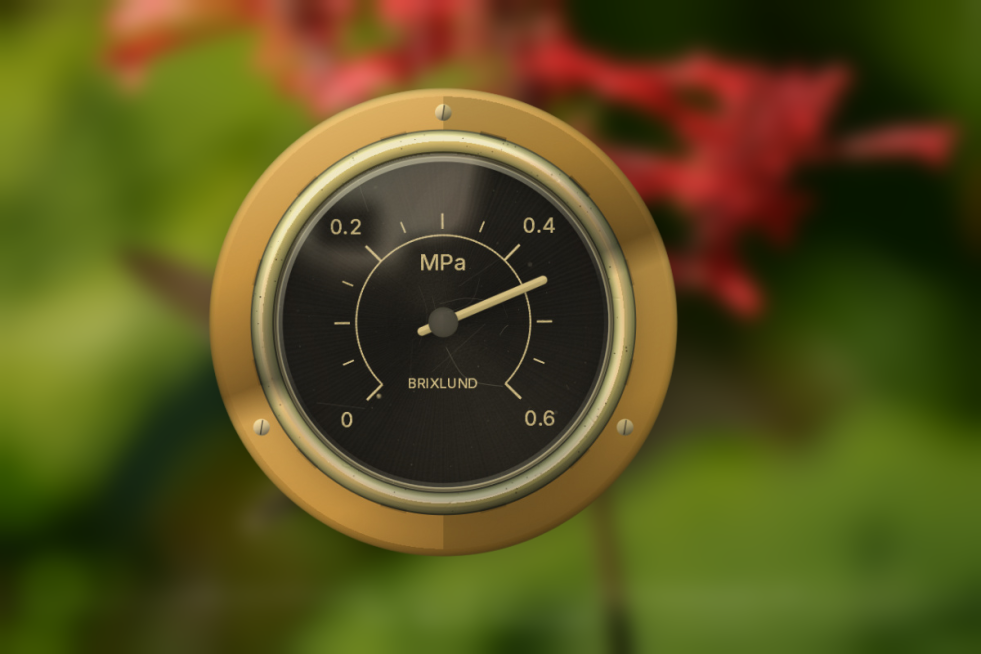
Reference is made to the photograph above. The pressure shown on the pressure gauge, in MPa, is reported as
0.45 MPa
